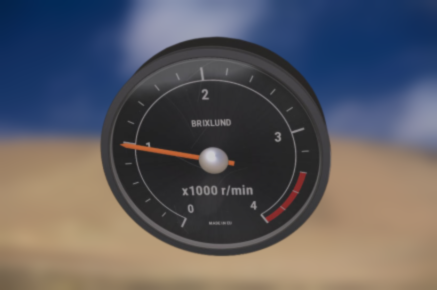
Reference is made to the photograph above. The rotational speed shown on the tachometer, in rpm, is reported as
1000 rpm
